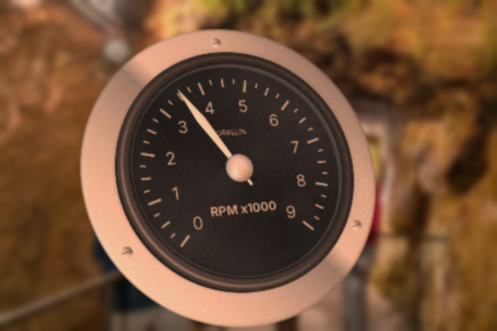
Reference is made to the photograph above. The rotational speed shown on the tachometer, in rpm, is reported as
3500 rpm
